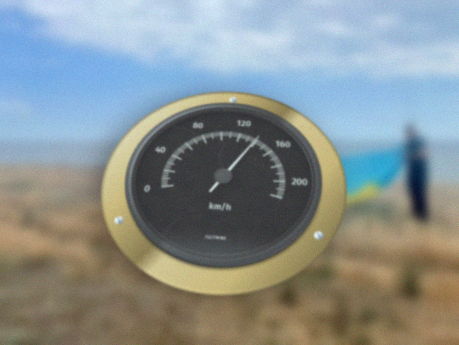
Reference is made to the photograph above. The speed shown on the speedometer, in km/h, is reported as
140 km/h
